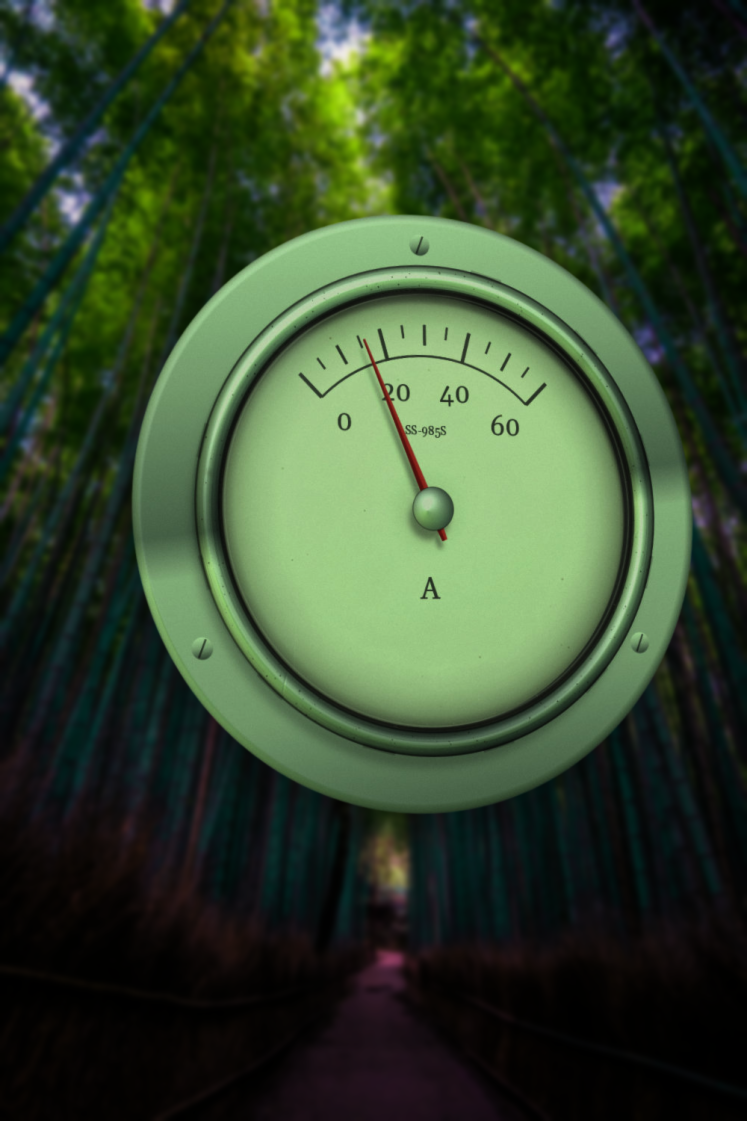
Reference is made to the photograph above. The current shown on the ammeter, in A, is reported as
15 A
